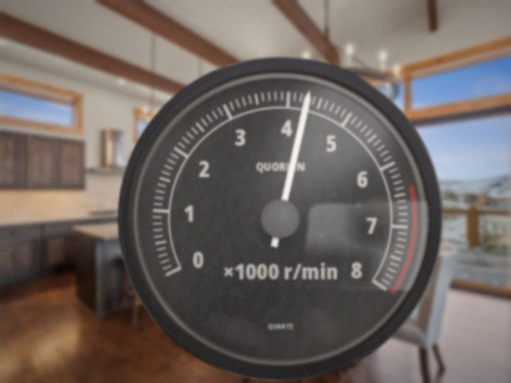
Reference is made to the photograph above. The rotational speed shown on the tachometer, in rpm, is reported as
4300 rpm
